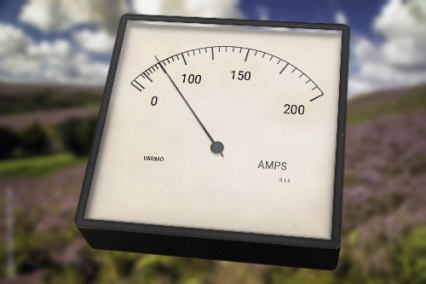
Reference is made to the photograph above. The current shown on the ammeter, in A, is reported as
75 A
